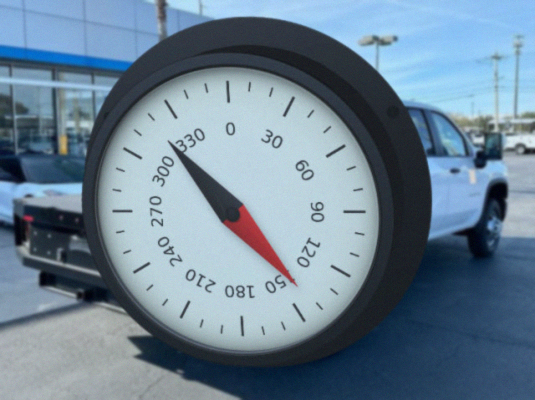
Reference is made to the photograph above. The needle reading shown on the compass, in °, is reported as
140 °
